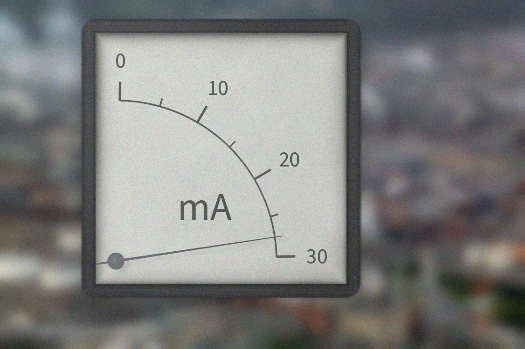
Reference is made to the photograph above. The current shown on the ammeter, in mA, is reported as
27.5 mA
